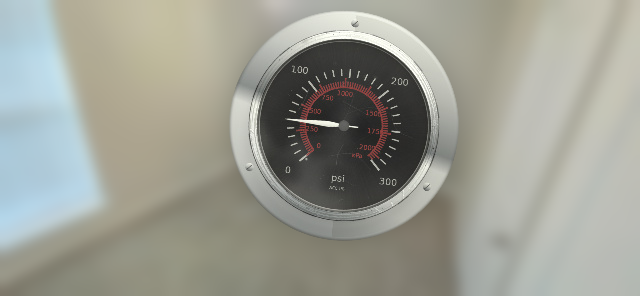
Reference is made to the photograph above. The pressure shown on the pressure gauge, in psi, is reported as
50 psi
